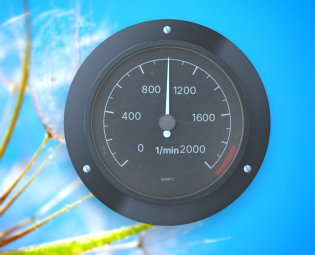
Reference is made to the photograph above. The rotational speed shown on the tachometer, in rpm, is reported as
1000 rpm
